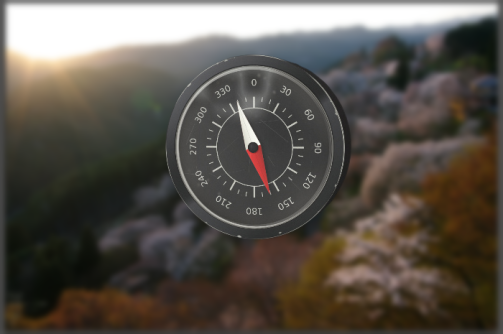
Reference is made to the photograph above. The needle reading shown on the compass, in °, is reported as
160 °
